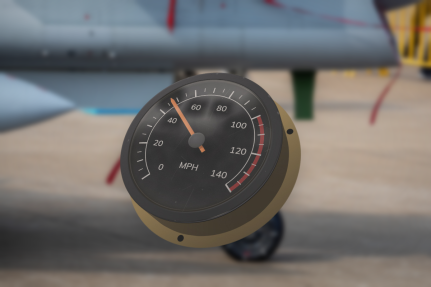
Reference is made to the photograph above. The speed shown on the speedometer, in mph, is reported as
47.5 mph
